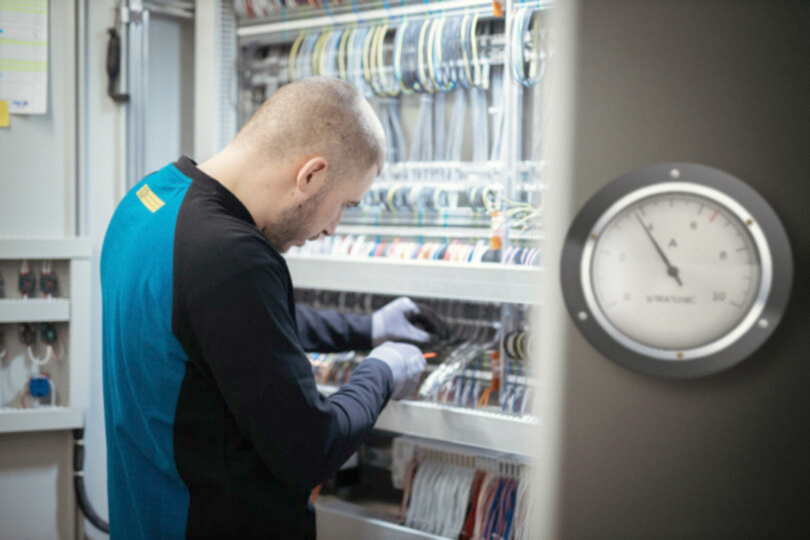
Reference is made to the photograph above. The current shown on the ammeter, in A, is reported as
3.75 A
